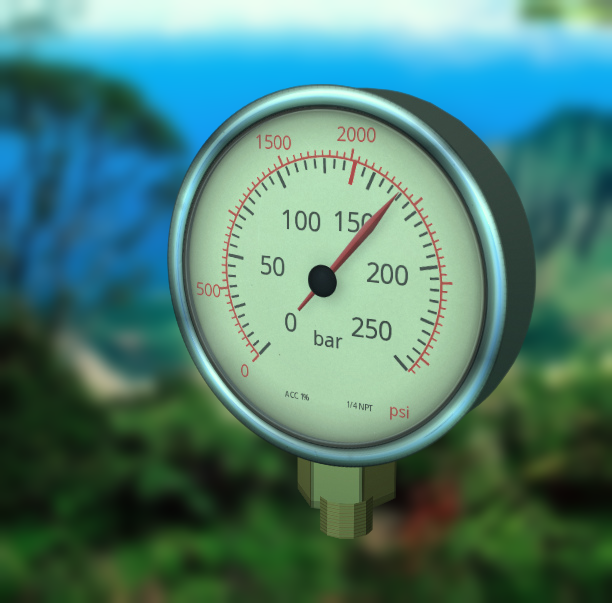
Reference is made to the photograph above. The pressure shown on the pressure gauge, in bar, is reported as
165 bar
